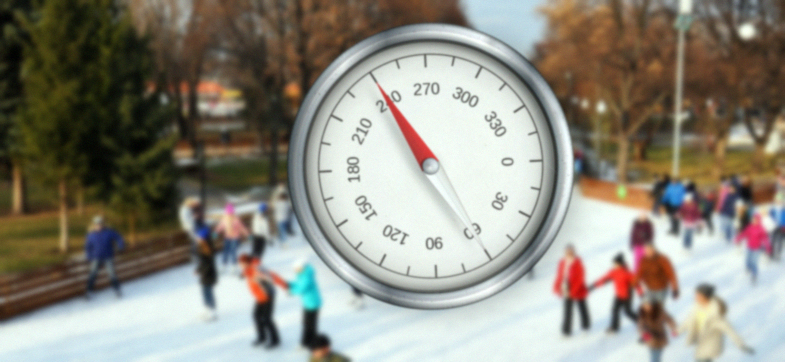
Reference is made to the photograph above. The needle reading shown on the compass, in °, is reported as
240 °
